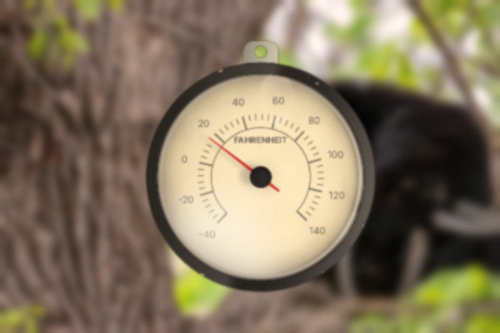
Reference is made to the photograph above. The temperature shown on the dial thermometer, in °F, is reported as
16 °F
